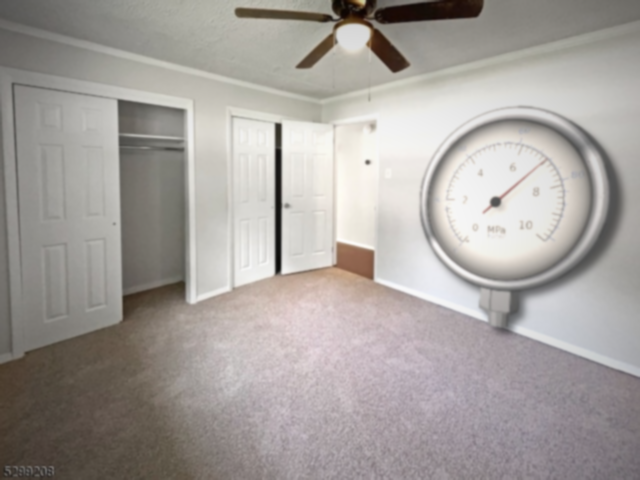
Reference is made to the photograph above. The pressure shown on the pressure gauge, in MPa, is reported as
7 MPa
